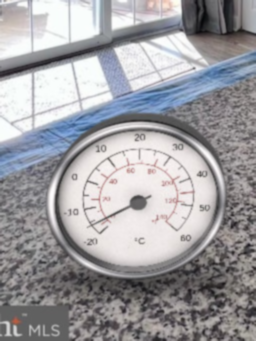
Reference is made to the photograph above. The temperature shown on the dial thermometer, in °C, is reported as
-15 °C
